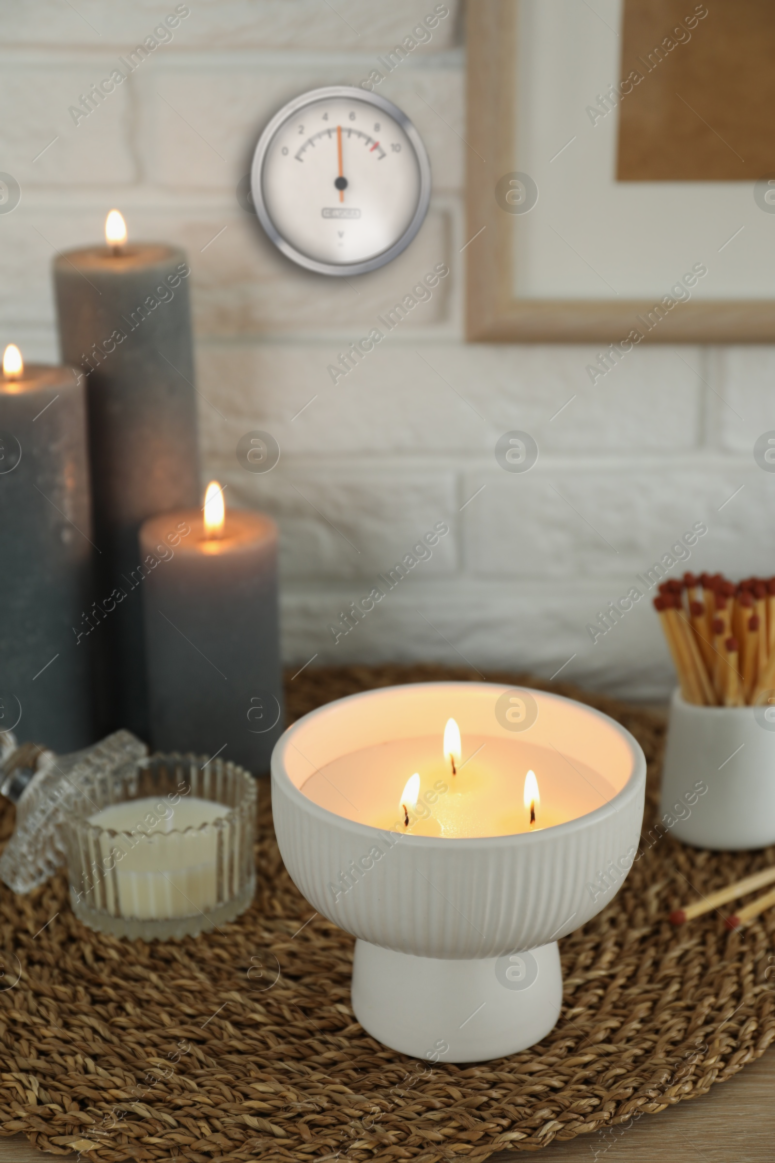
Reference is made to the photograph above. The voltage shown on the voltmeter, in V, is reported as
5 V
